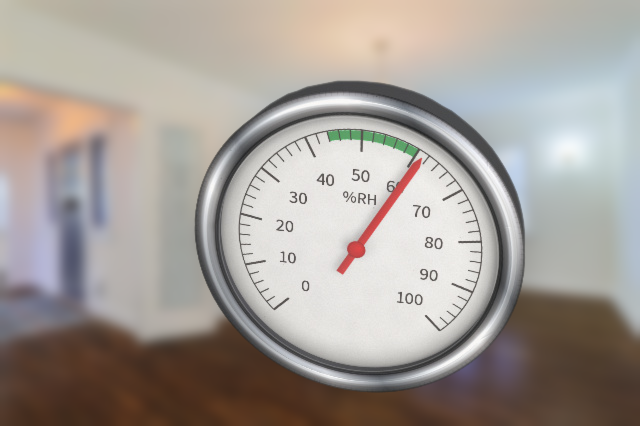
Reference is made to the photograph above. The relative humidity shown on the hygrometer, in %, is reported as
61 %
